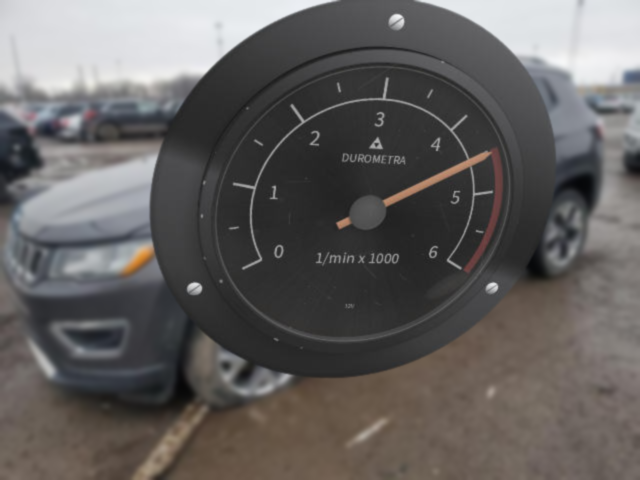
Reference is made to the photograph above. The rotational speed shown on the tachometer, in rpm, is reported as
4500 rpm
